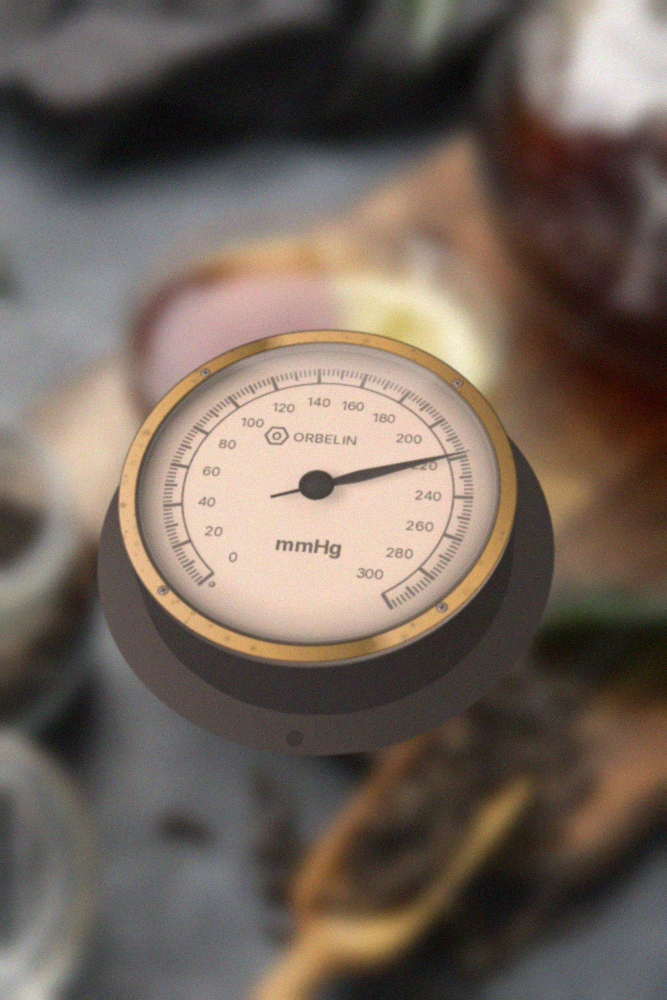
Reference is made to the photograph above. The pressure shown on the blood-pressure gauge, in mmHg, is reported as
220 mmHg
